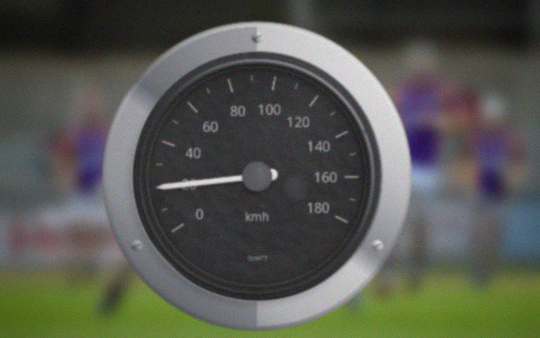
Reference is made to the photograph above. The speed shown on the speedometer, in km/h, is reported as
20 km/h
